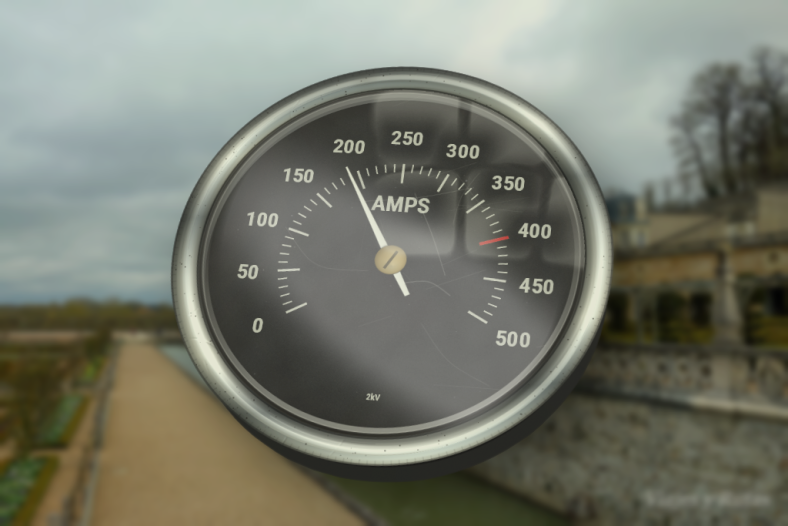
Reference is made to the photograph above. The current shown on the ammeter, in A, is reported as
190 A
